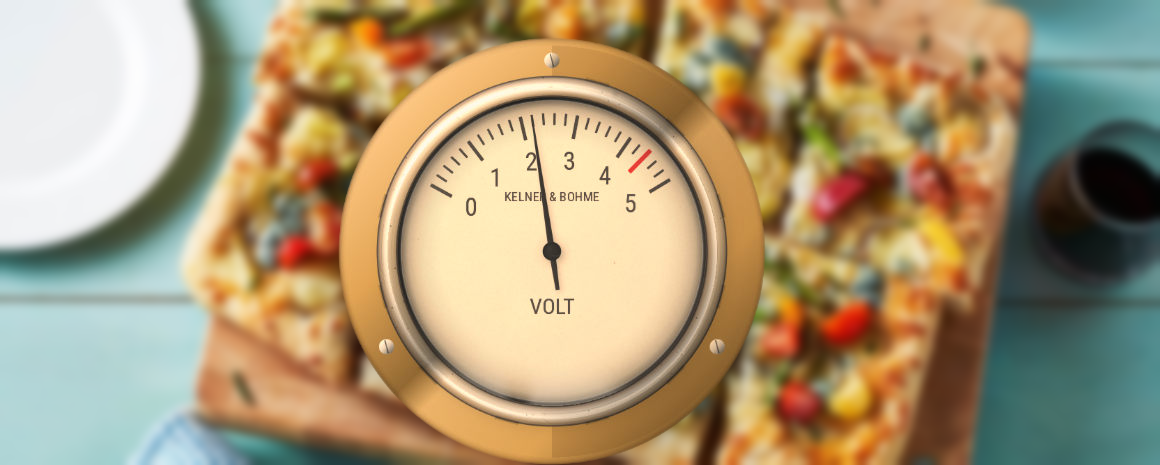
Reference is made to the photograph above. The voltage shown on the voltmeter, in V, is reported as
2.2 V
